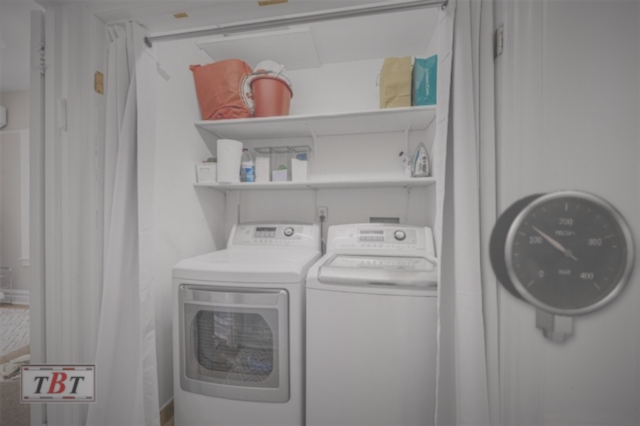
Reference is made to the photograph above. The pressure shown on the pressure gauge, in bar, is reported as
120 bar
